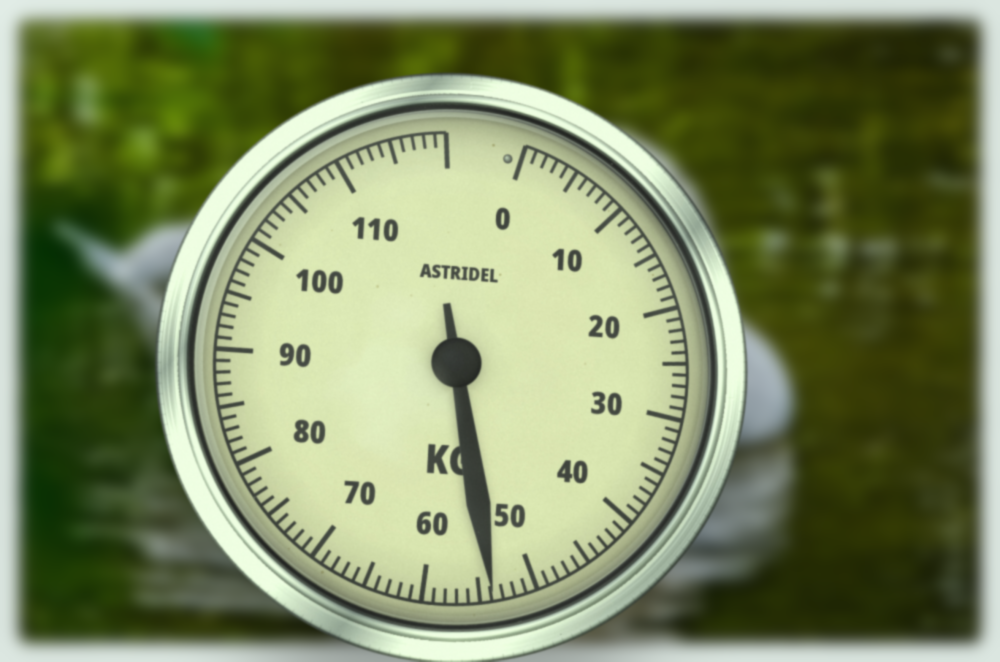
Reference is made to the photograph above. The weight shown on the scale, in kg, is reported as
54 kg
